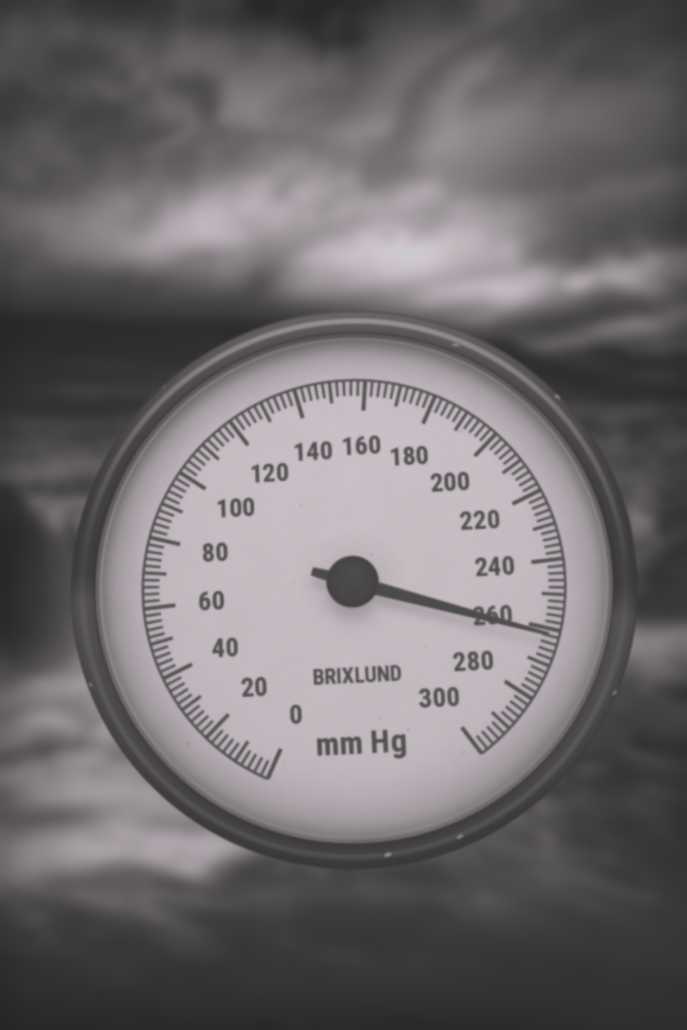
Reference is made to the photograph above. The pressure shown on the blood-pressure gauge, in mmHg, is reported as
262 mmHg
